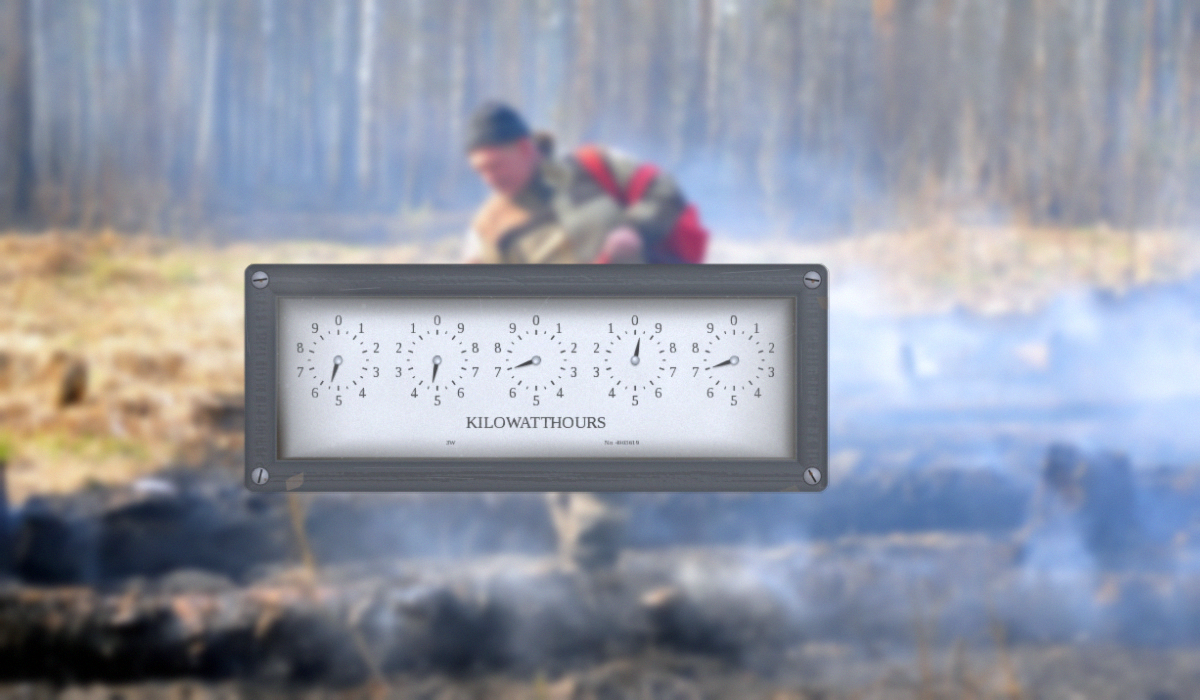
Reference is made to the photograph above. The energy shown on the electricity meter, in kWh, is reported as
54697 kWh
